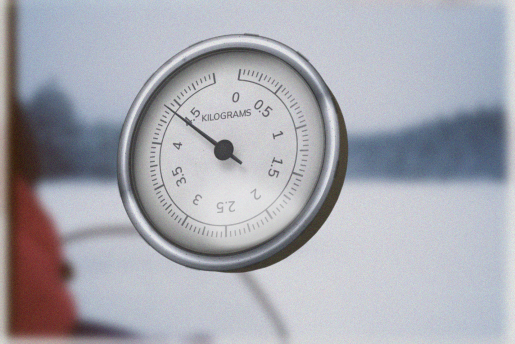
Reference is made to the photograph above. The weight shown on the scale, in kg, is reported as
4.4 kg
